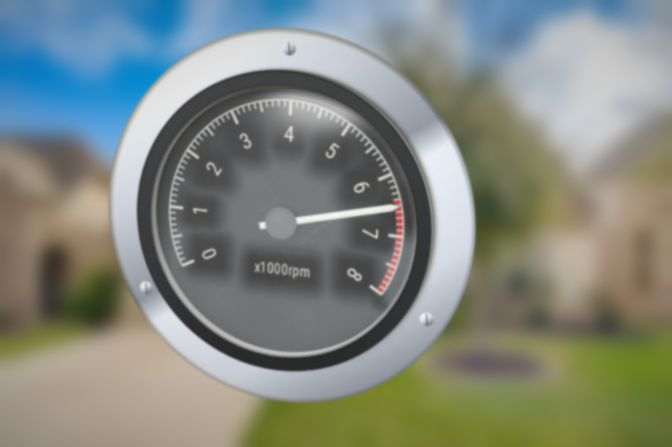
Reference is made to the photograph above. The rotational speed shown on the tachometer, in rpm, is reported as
6500 rpm
